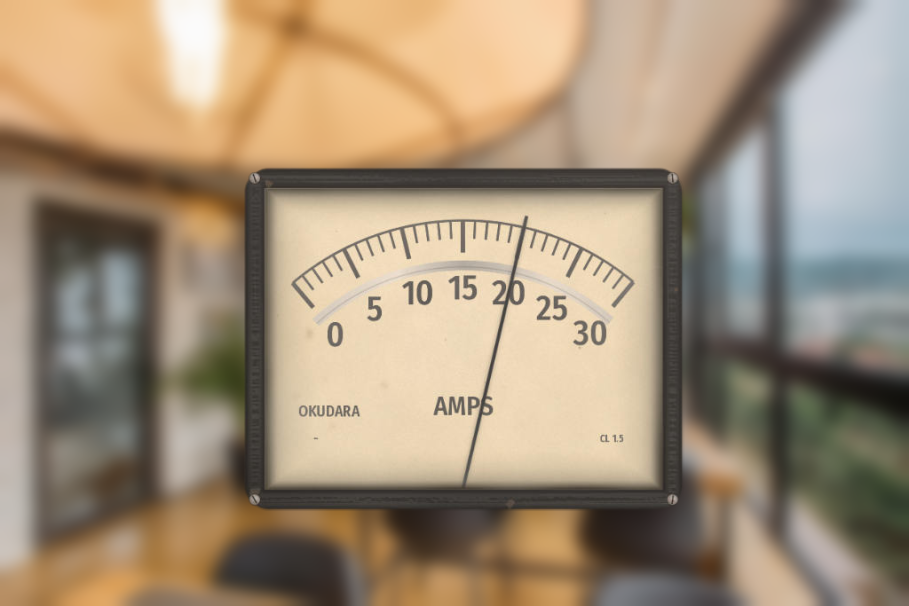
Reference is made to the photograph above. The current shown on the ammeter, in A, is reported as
20 A
